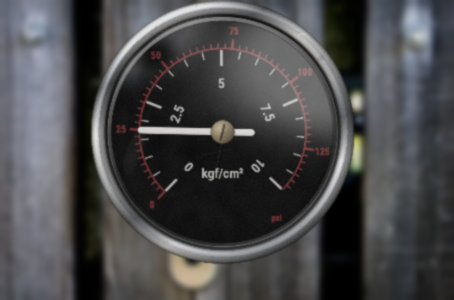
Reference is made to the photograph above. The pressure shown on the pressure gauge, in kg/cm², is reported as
1.75 kg/cm²
